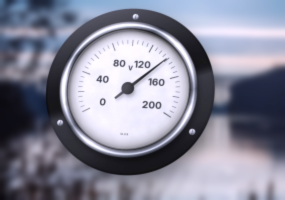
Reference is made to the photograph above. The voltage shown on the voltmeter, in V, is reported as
140 V
